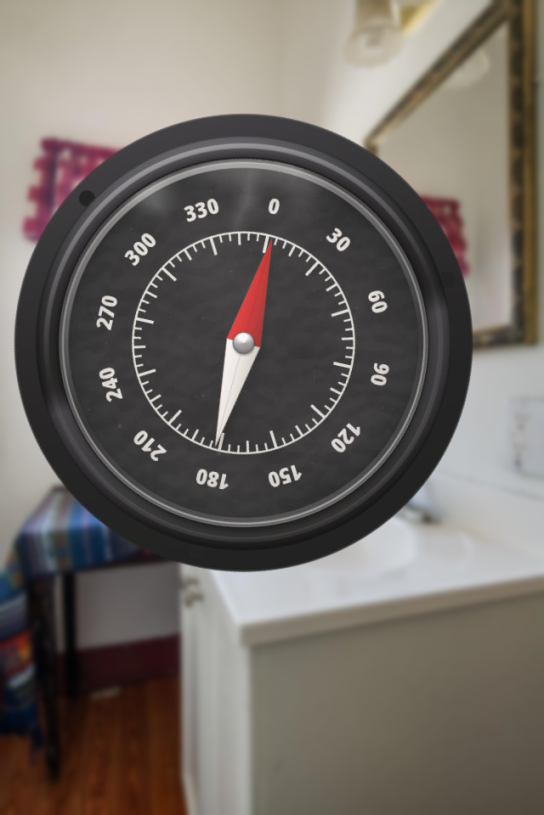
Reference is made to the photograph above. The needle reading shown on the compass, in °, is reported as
2.5 °
